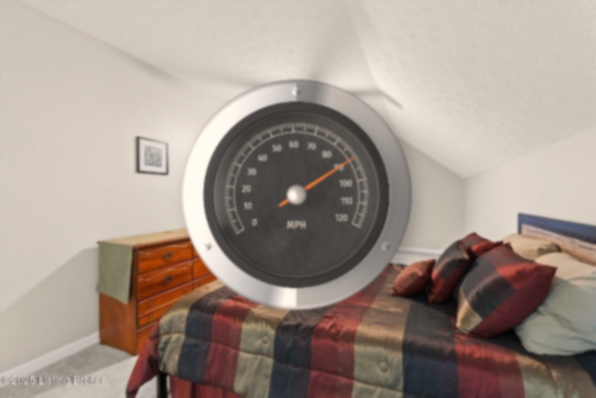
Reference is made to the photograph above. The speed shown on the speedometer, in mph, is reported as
90 mph
